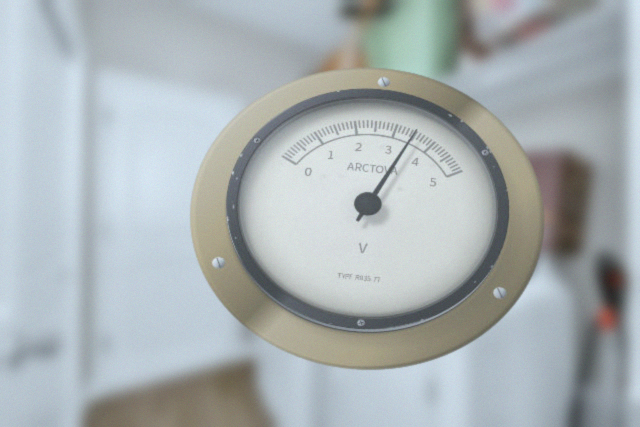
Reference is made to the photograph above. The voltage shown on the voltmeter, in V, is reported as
3.5 V
